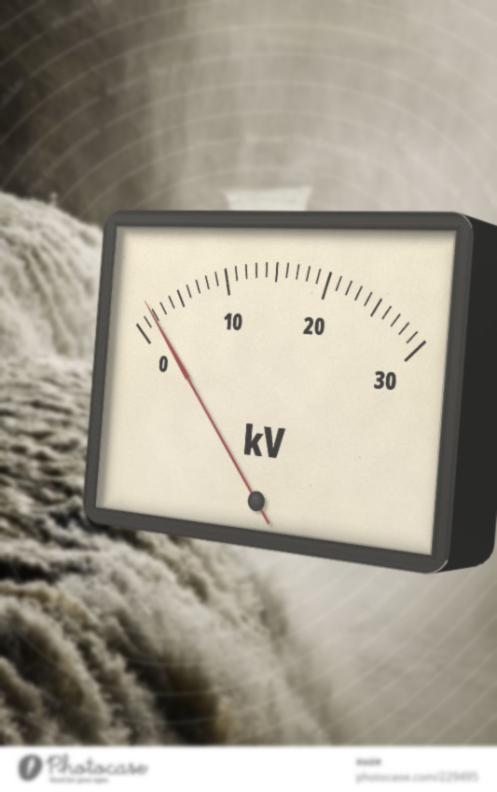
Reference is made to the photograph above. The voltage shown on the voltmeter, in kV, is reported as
2 kV
